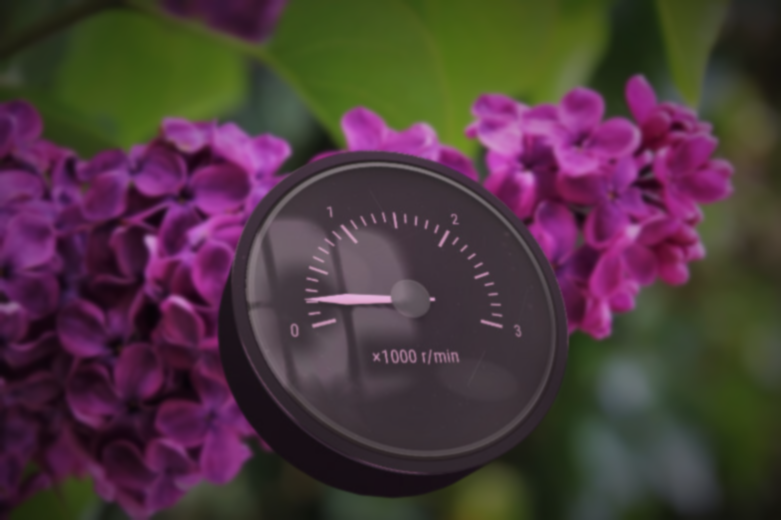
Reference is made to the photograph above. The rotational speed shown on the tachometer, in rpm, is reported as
200 rpm
